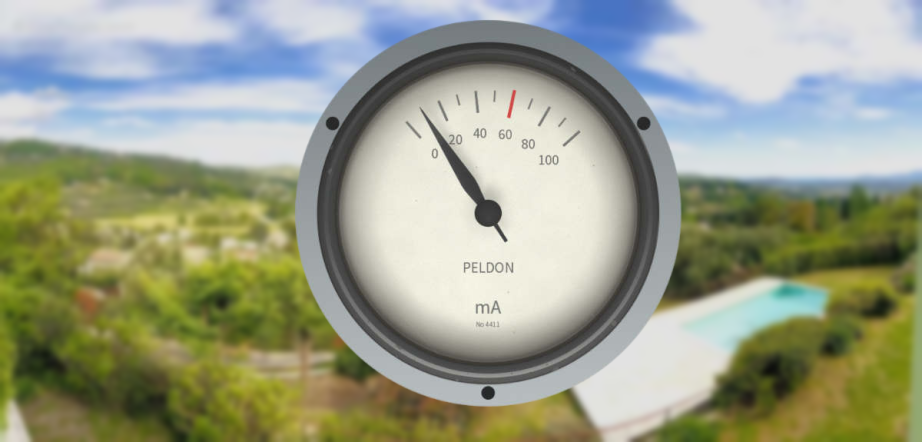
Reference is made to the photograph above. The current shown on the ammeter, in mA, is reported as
10 mA
